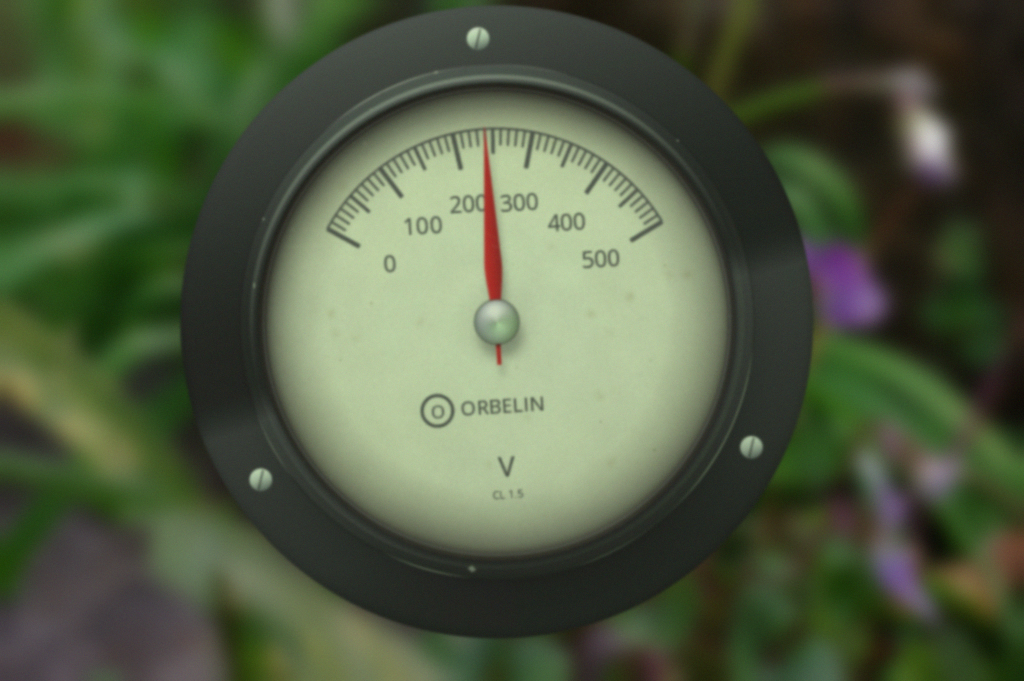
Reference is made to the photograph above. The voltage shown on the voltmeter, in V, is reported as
240 V
